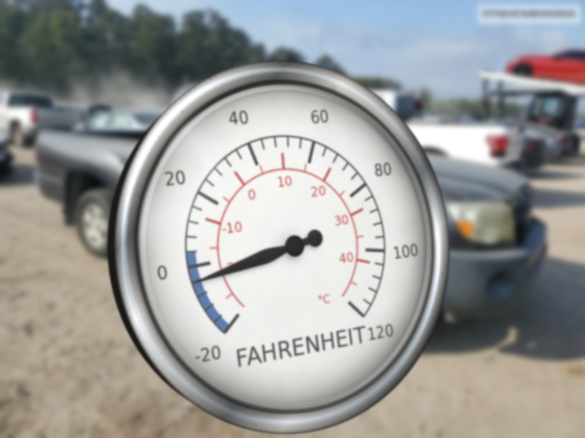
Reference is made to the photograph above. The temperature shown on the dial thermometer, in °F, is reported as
-4 °F
